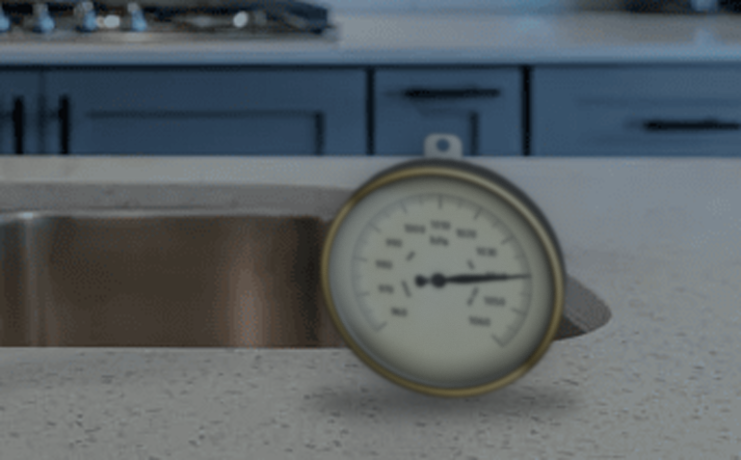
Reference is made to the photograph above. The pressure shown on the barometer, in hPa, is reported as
1040 hPa
